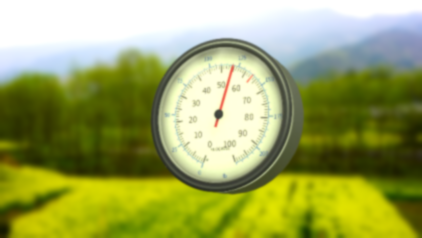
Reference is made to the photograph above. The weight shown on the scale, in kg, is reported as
55 kg
